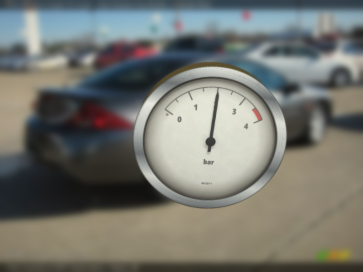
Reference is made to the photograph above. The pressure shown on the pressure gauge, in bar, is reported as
2 bar
